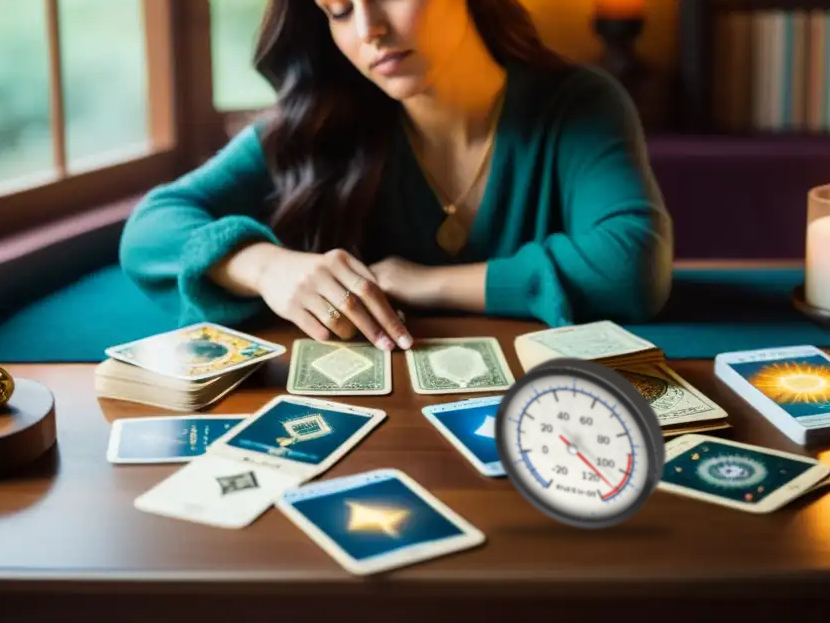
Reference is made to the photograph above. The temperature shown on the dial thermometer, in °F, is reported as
110 °F
